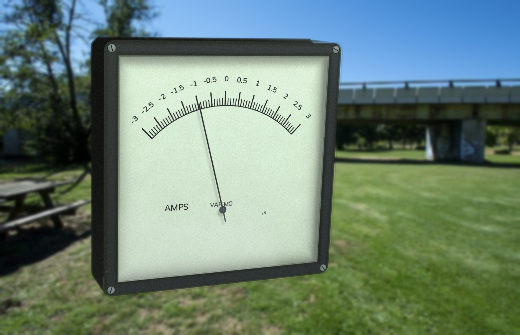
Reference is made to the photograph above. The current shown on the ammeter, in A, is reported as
-1 A
